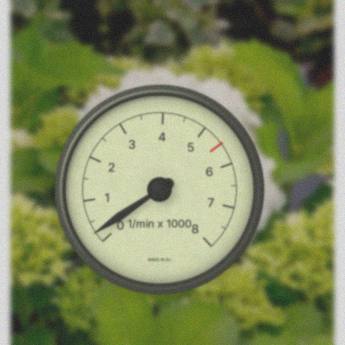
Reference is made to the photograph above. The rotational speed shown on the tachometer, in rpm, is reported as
250 rpm
